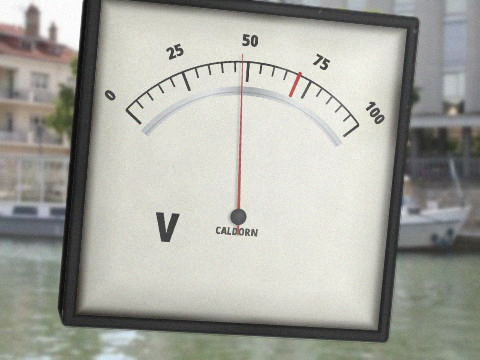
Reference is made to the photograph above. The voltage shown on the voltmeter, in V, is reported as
47.5 V
